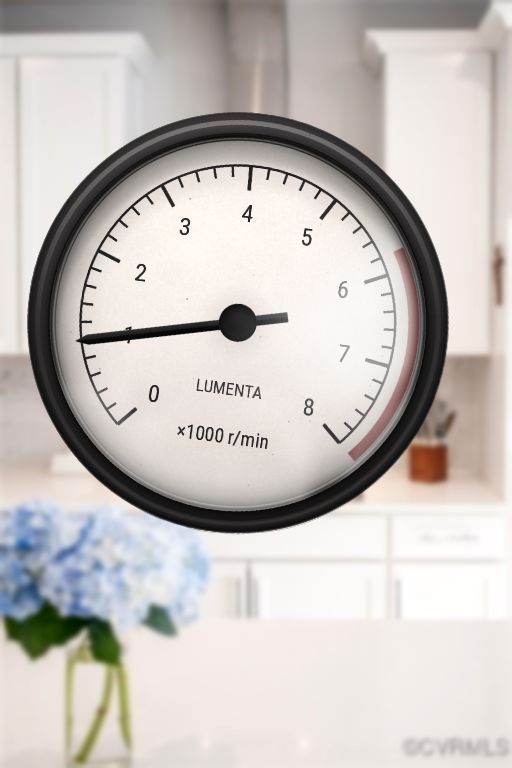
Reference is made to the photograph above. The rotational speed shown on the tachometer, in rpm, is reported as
1000 rpm
